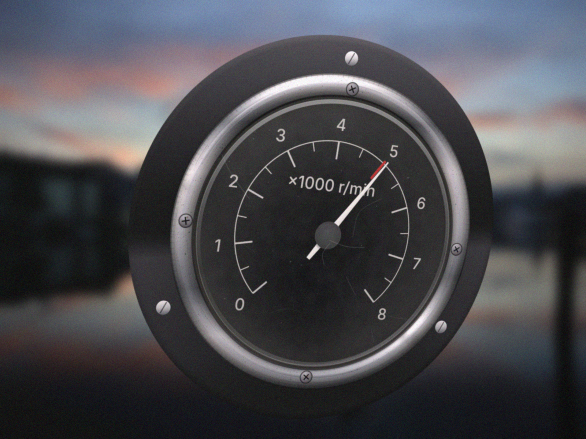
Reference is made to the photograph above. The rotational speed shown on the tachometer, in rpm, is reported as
5000 rpm
